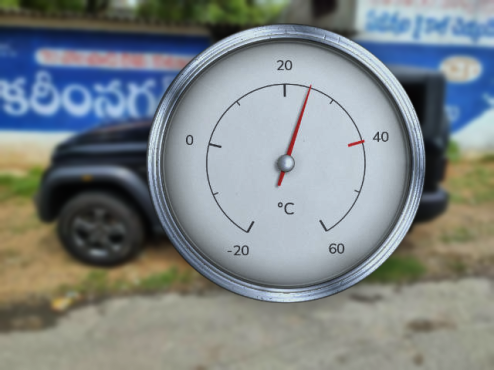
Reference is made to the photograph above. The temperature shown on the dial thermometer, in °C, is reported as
25 °C
